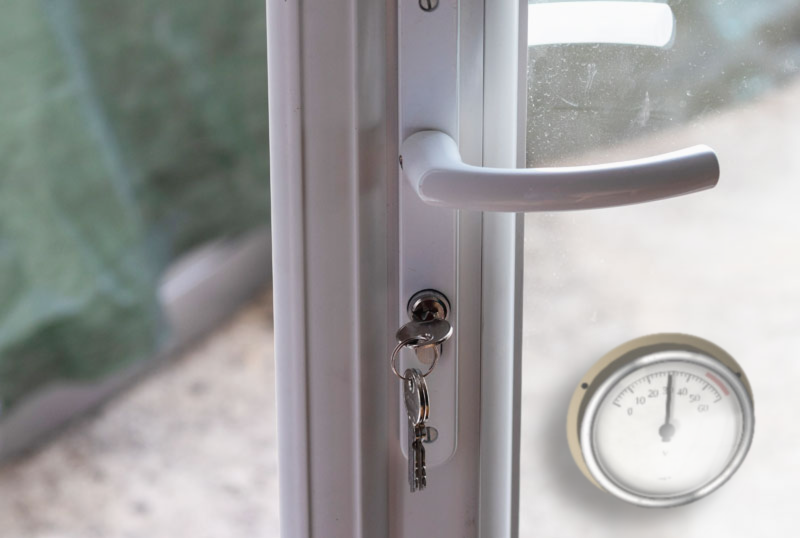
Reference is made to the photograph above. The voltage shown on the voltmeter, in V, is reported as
30 V
